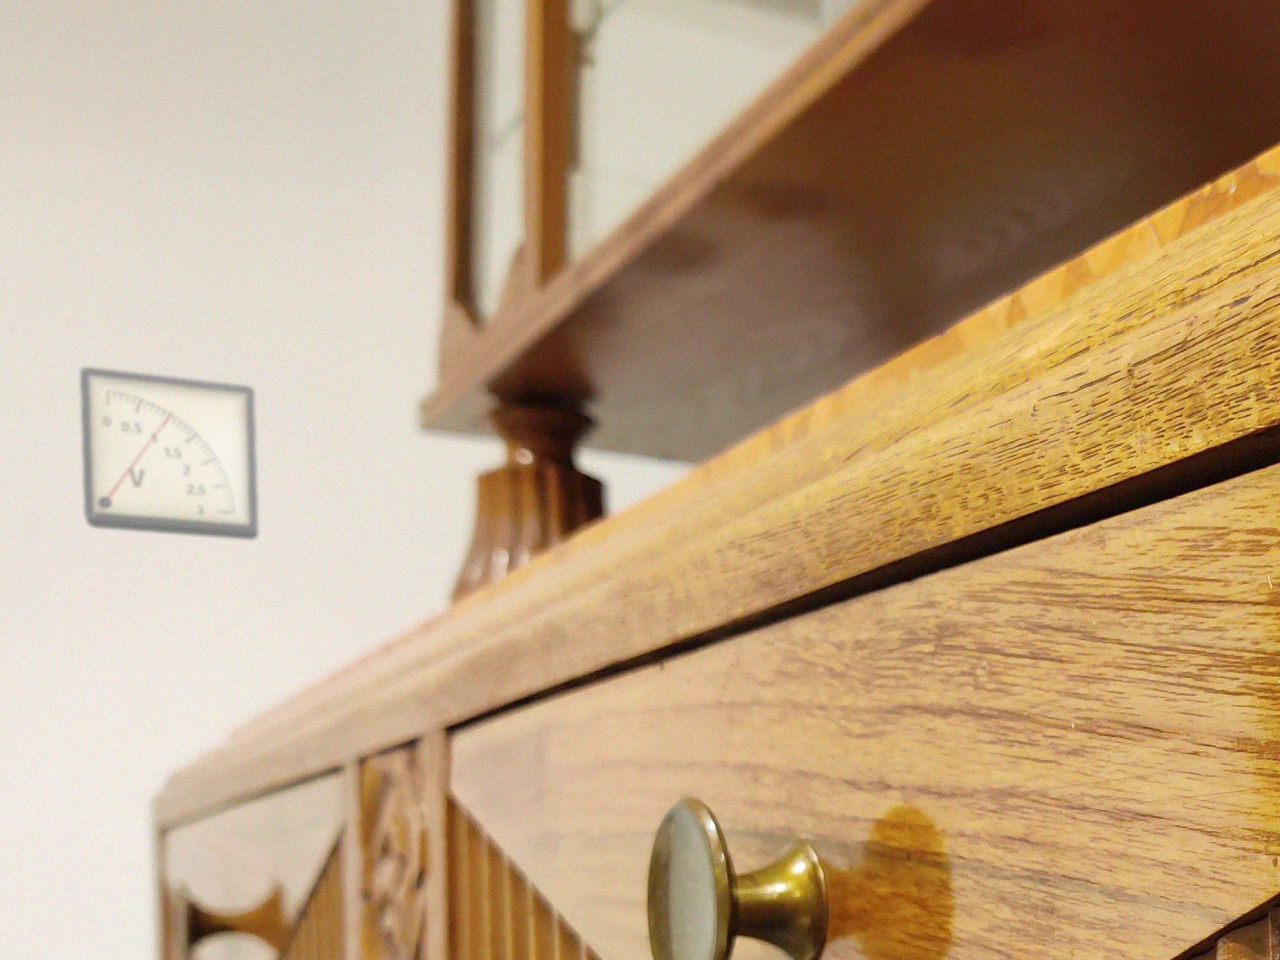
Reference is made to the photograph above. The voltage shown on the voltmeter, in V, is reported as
1 V
